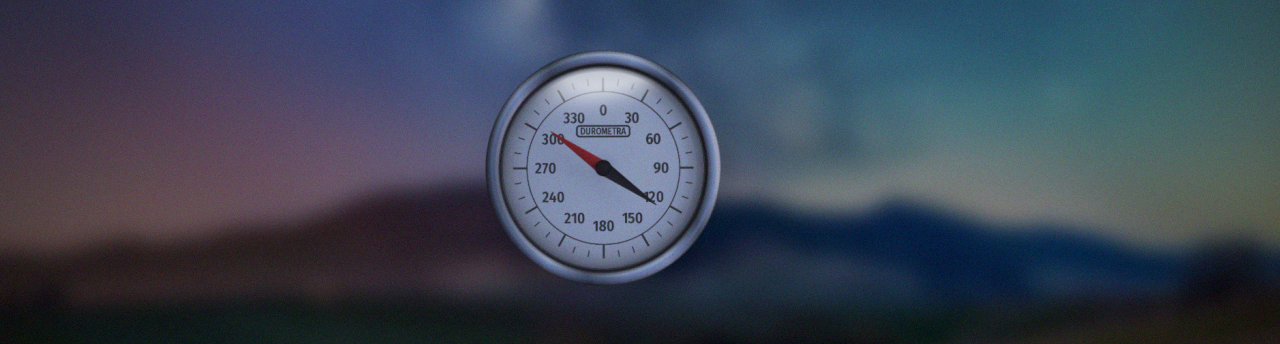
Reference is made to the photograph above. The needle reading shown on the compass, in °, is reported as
305 °
